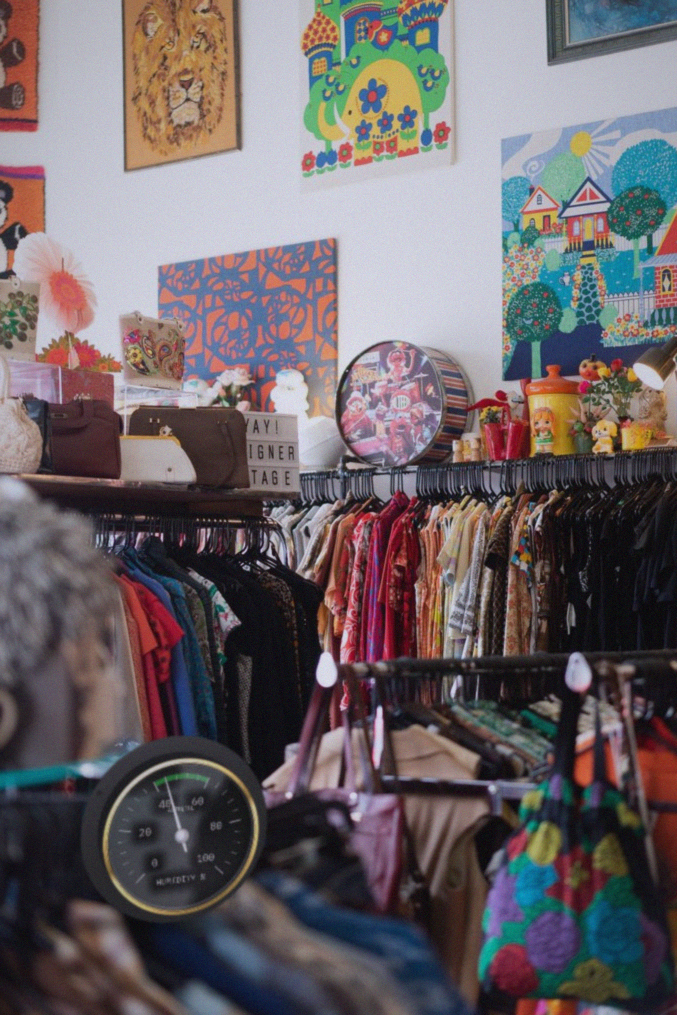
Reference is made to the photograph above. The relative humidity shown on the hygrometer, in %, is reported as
44 %
